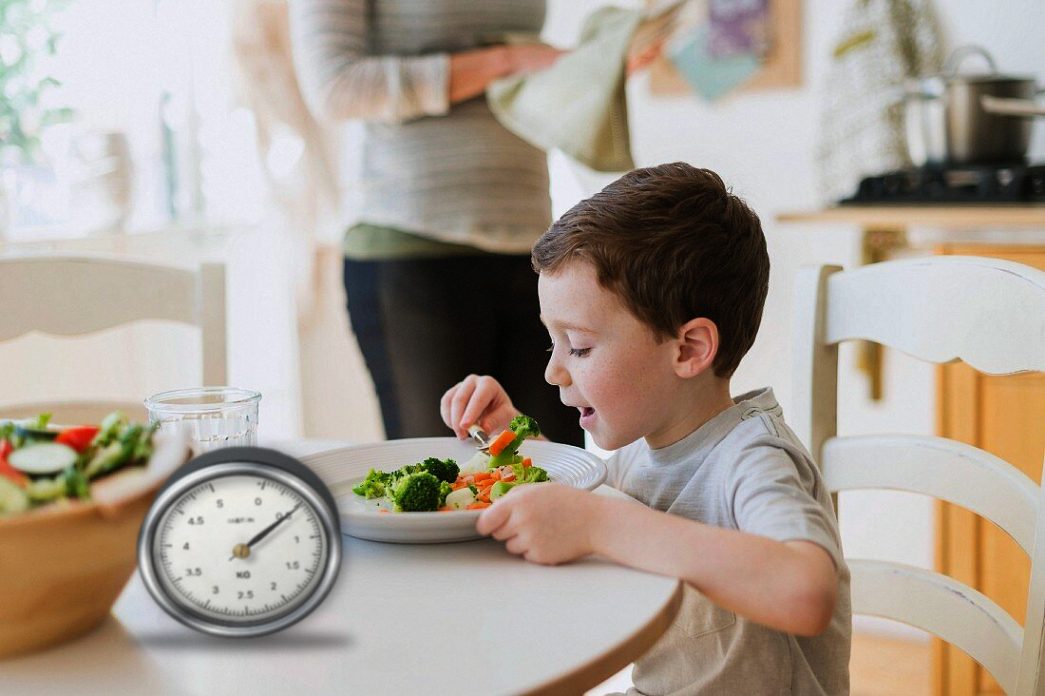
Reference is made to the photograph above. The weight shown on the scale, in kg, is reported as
0.5 kg
